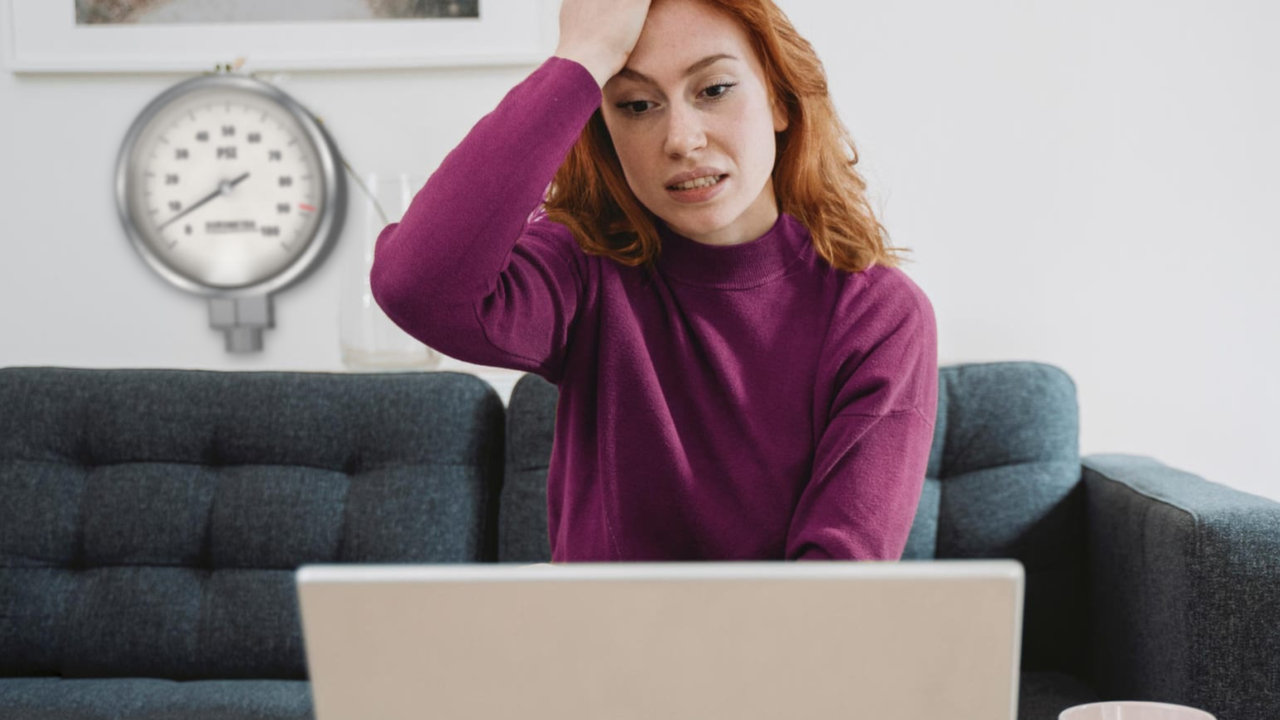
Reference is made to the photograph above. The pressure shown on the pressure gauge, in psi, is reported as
5 psi
